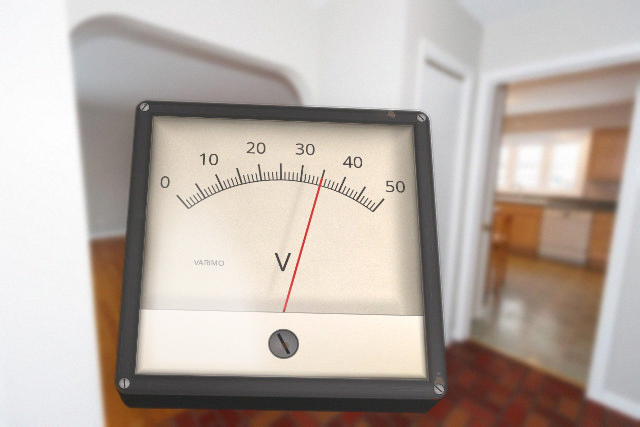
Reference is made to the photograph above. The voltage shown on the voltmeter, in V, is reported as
35 V
